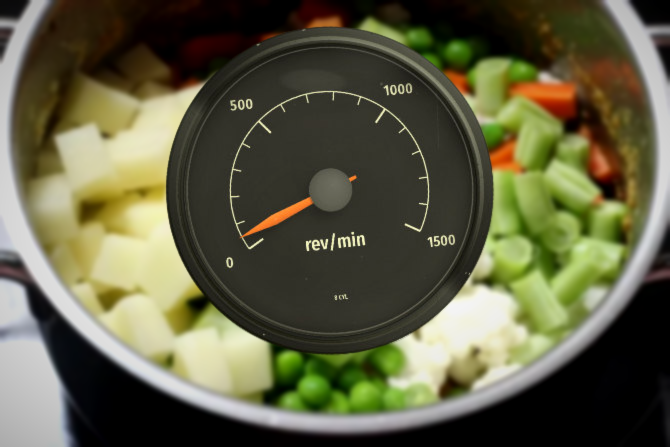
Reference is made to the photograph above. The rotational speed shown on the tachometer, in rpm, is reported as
50 rpm
